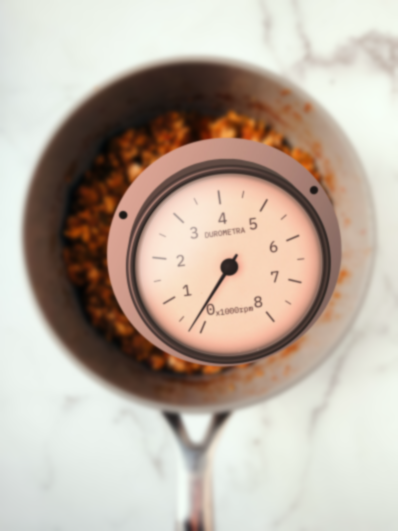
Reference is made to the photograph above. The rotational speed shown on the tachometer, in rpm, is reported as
250 rpm
